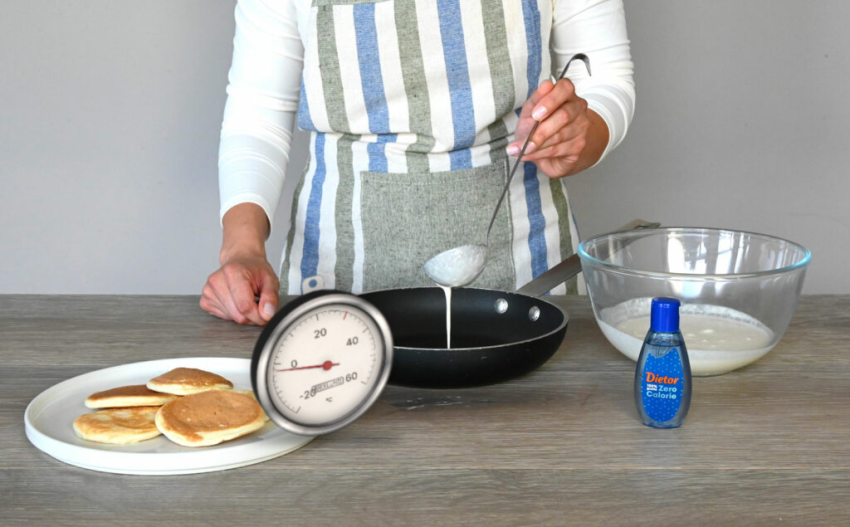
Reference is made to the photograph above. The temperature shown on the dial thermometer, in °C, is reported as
-2 °C
